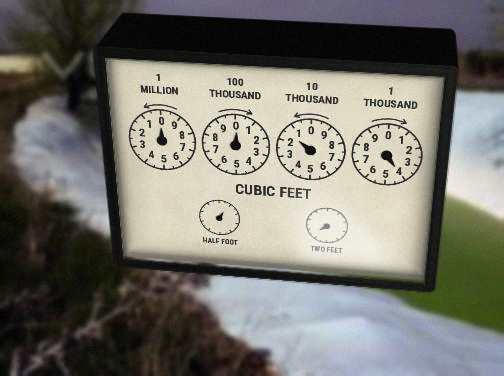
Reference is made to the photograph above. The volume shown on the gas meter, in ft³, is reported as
1400 ft³
